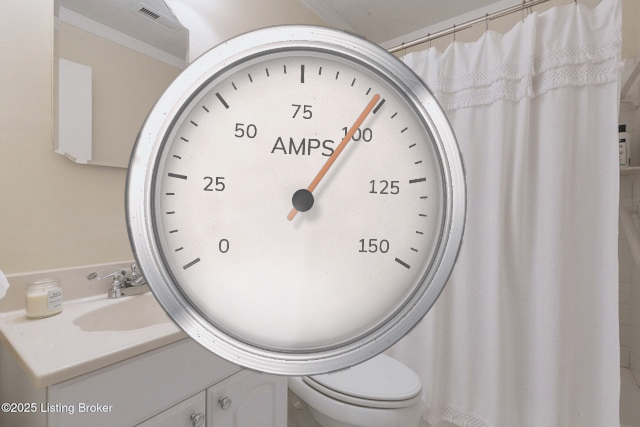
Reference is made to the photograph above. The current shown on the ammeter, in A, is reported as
97.5 A
